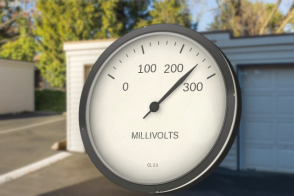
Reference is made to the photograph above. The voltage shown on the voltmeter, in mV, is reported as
260 mV
